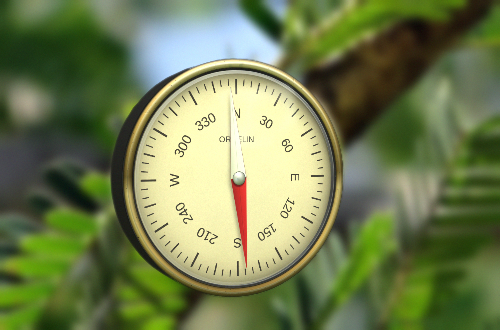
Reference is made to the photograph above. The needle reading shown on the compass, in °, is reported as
175 °
